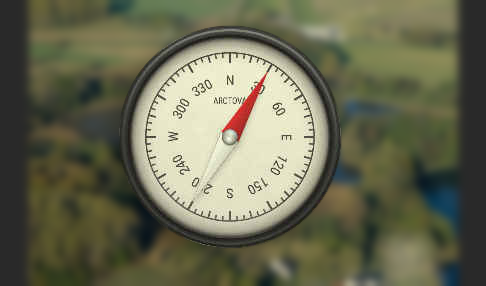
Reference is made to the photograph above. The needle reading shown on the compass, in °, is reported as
30 °
